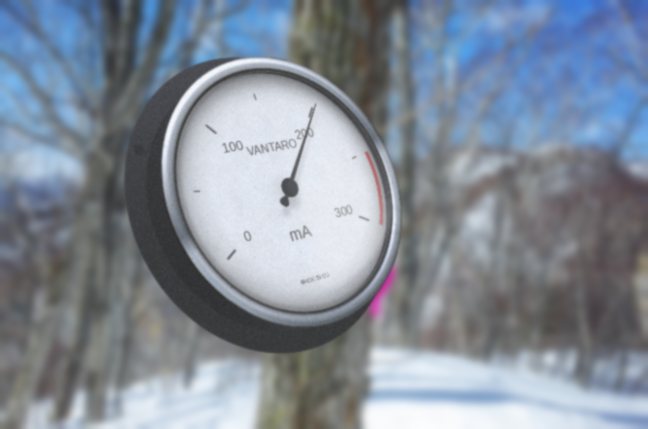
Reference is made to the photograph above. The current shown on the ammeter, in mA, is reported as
200 mA
